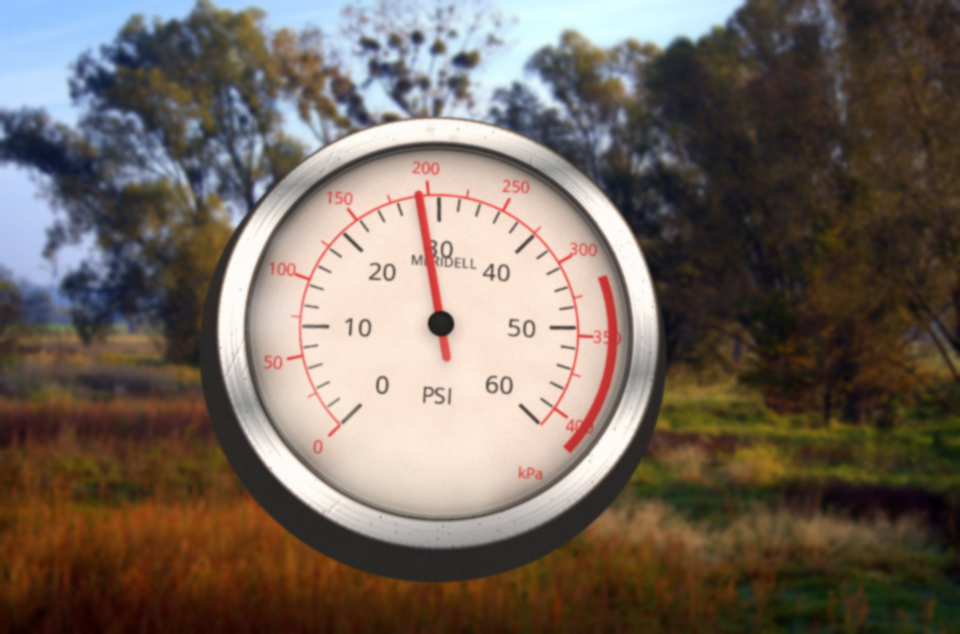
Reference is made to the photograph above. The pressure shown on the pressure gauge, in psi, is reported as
28 psi
